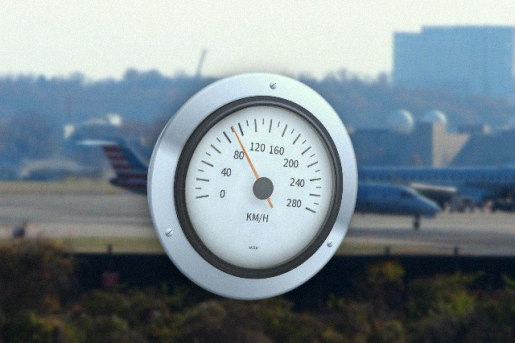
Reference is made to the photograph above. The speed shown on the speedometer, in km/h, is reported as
90 km/h
